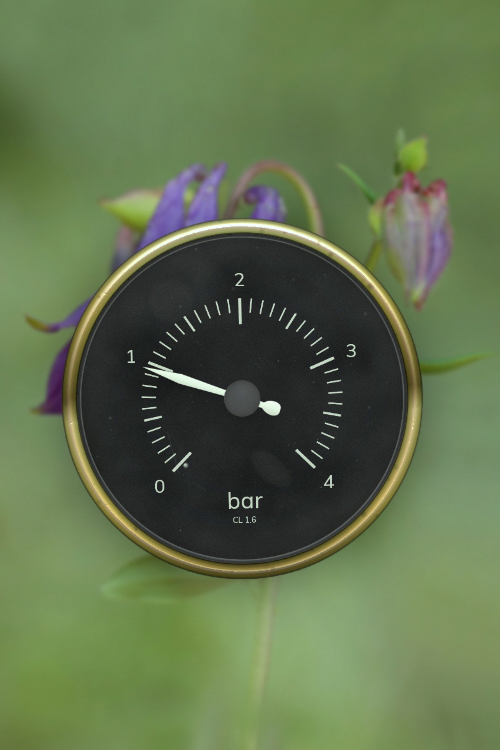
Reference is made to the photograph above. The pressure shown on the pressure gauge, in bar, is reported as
0.95 bar
